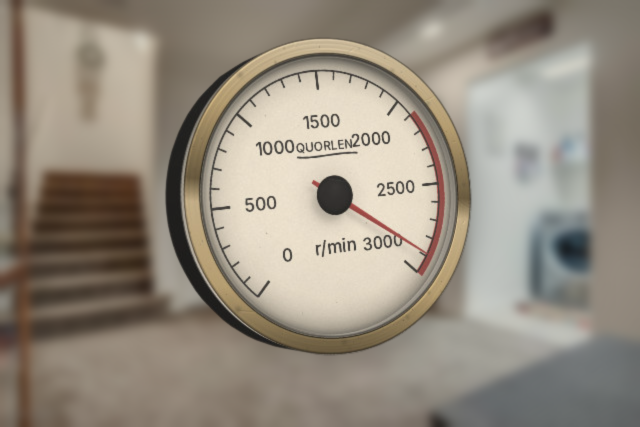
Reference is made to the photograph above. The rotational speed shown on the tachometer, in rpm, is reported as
2900 rpm
